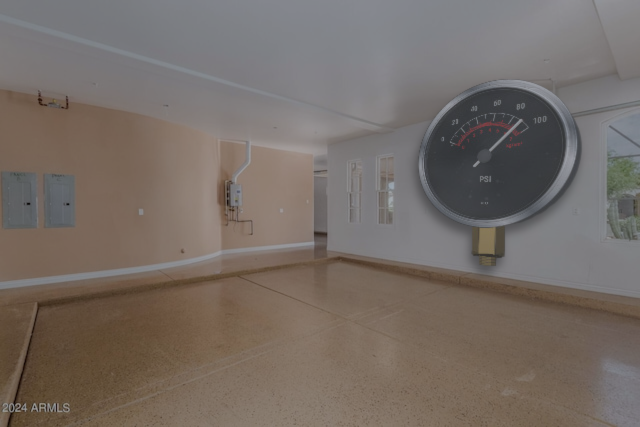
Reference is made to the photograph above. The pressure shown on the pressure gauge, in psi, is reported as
90 psi
